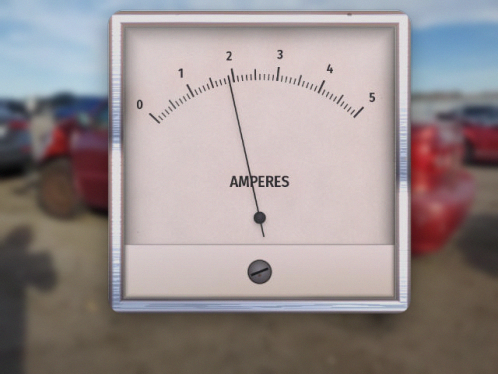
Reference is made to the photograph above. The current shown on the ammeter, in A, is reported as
1.9 A
